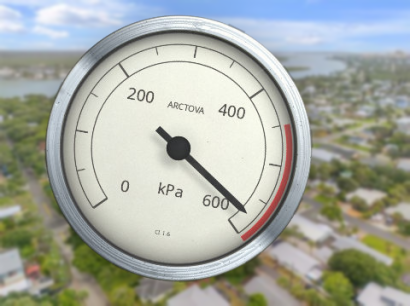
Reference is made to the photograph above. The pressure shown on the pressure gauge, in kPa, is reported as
575 kPa
